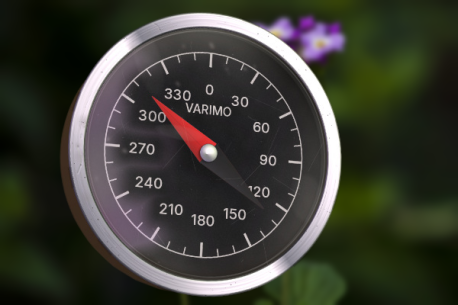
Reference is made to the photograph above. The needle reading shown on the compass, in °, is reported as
310 °
